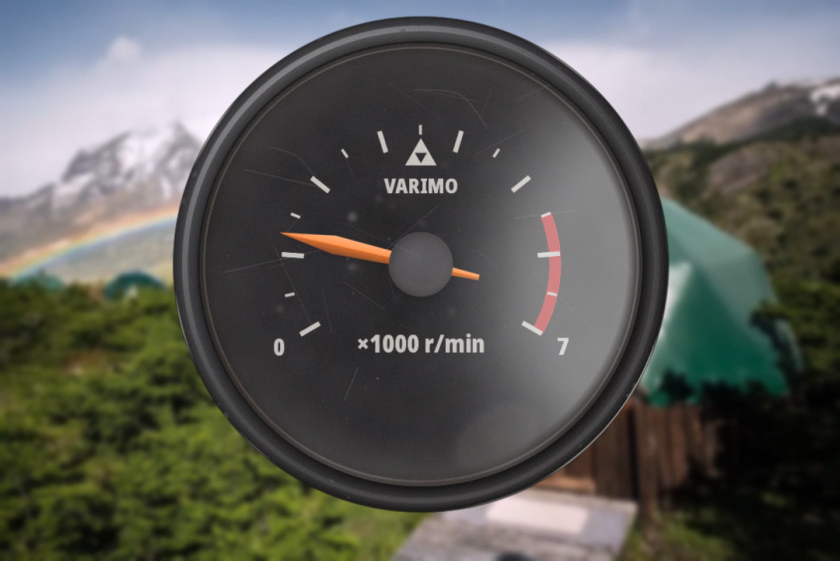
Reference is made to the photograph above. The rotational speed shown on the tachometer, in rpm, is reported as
1250 rpm
